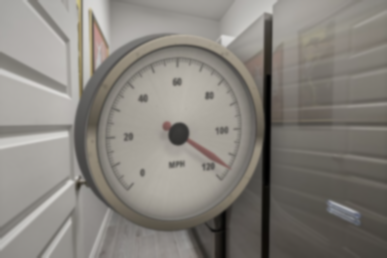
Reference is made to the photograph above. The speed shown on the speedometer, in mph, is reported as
115 mph
